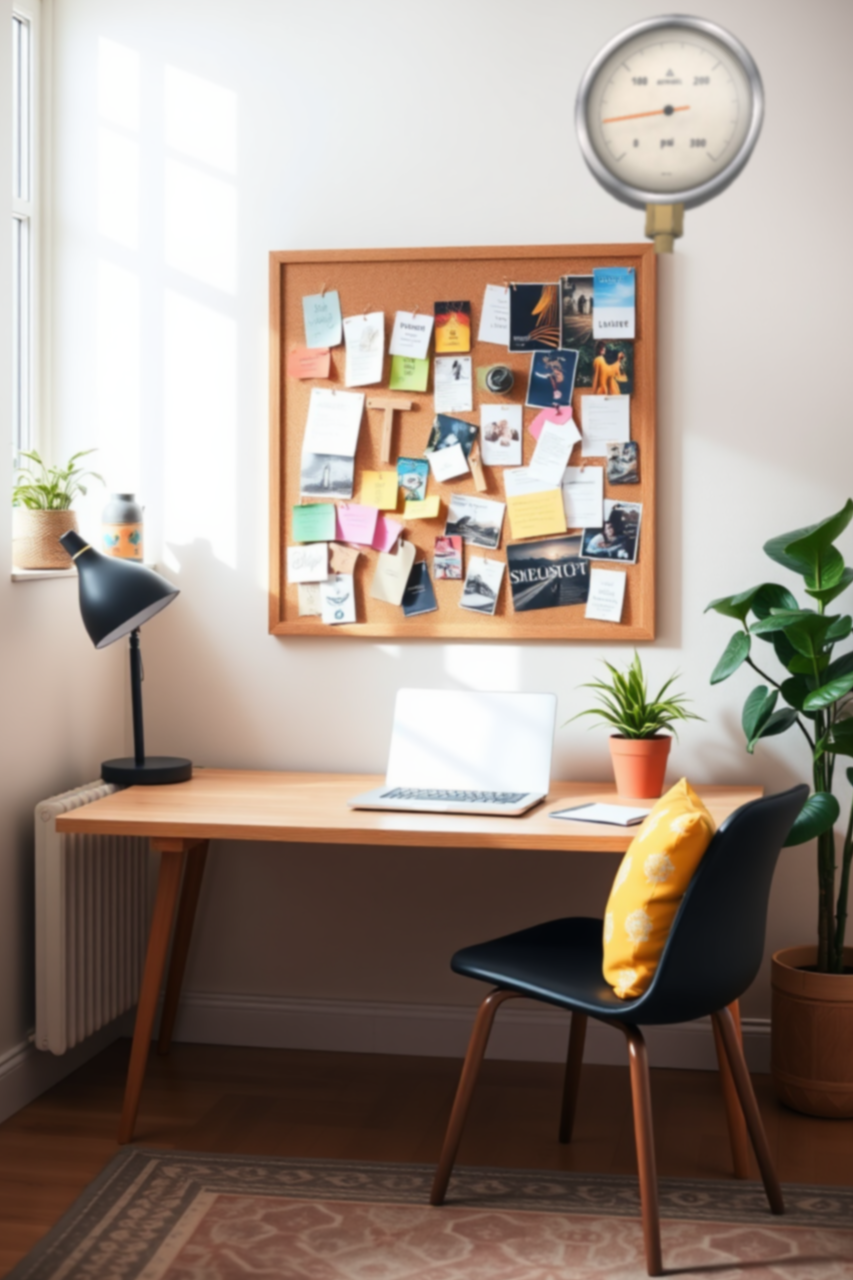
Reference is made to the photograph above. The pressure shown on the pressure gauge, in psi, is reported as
40 psi
